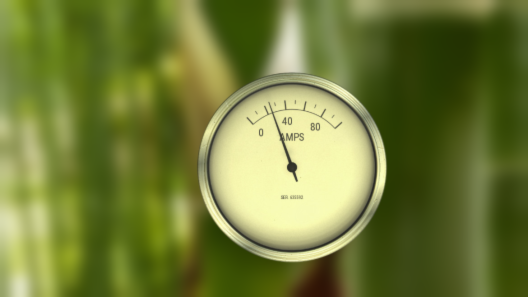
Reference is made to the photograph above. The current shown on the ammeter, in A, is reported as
25 A
